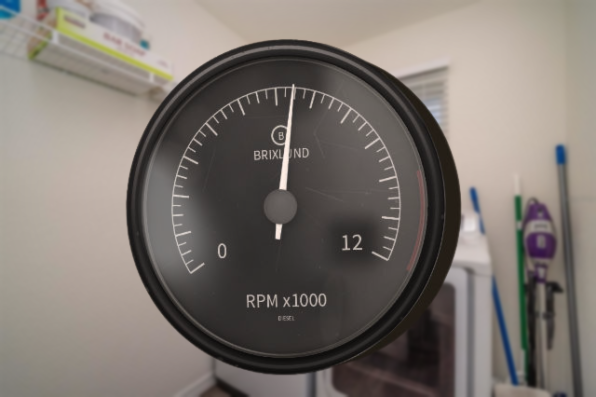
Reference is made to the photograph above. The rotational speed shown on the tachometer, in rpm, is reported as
6500 rpm
